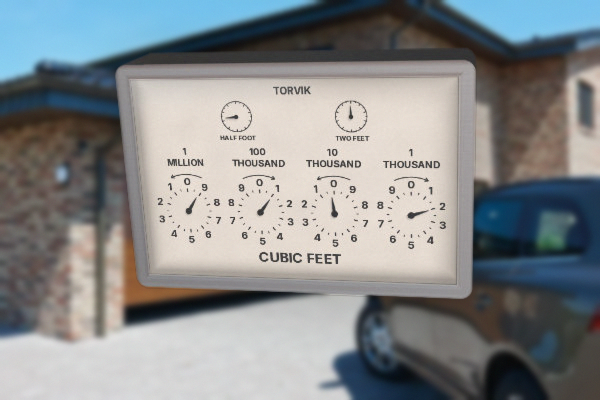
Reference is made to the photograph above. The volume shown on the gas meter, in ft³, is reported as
910200 ft³
